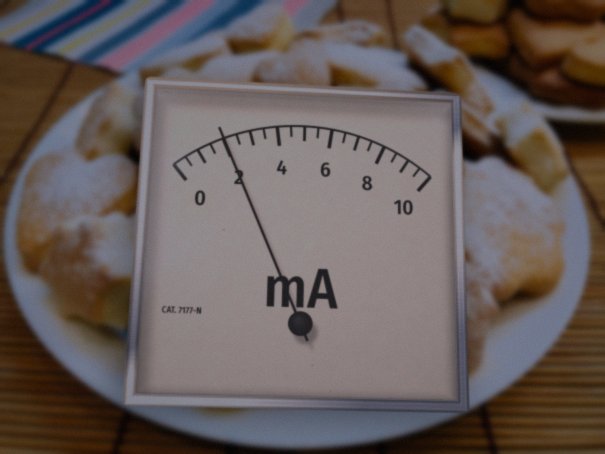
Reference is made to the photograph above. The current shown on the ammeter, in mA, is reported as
2 mA
